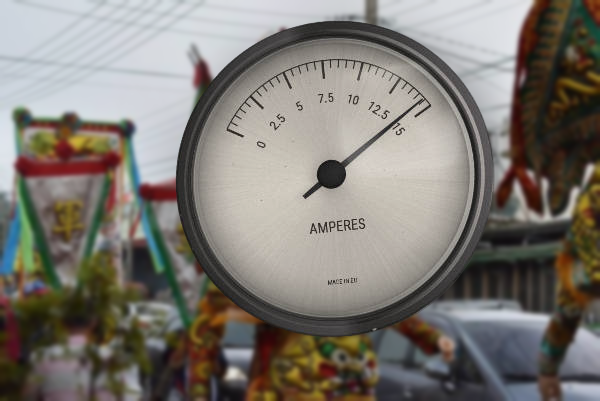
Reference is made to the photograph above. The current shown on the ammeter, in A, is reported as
14.5 A
